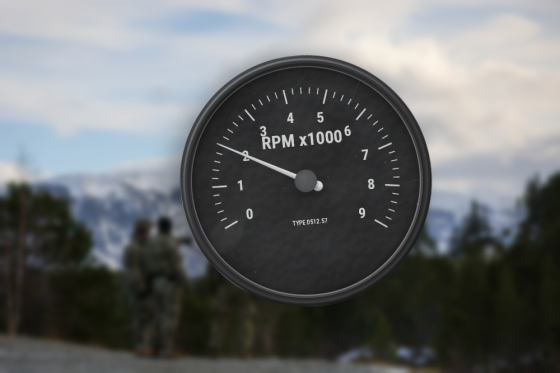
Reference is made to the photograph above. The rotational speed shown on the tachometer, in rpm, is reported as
2000 rpm
